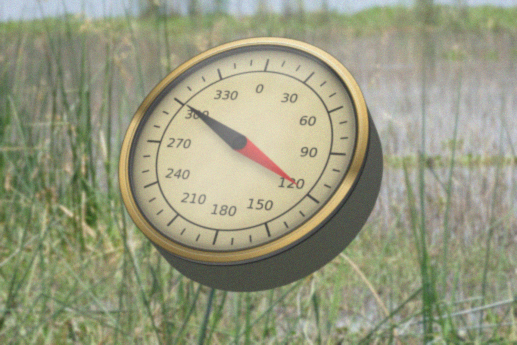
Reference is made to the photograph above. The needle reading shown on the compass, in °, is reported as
120 °
